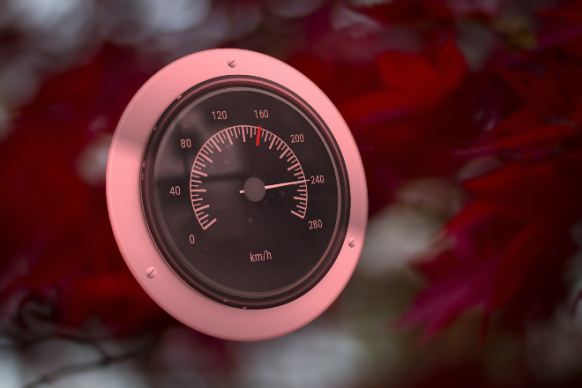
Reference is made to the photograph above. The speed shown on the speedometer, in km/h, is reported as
240 km/h
